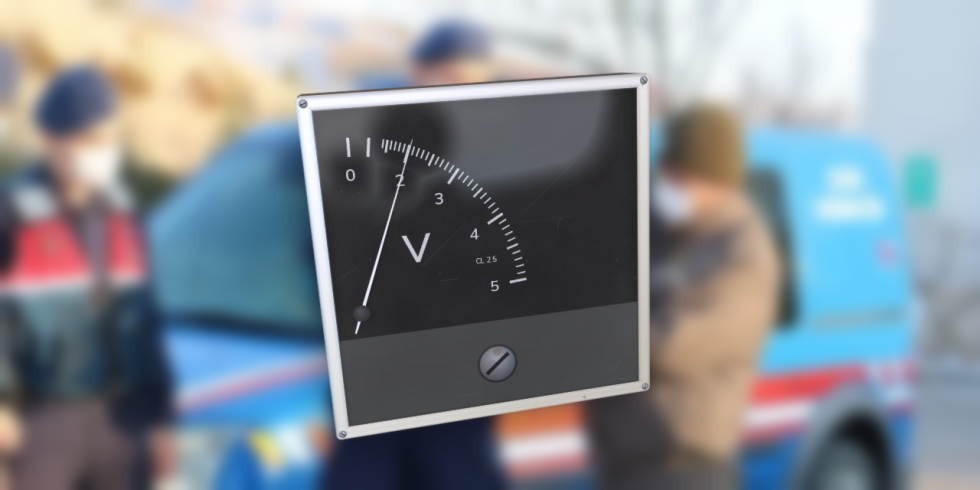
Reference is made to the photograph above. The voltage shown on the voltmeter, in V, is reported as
2 V
